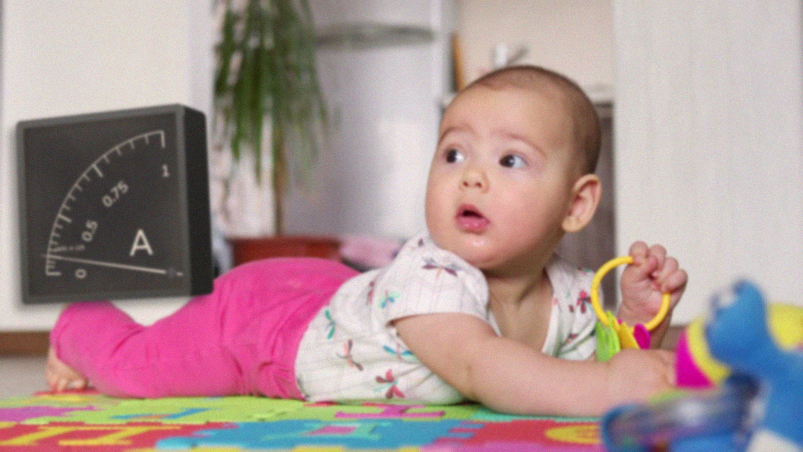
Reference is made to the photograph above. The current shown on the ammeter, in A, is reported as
0.25 A
